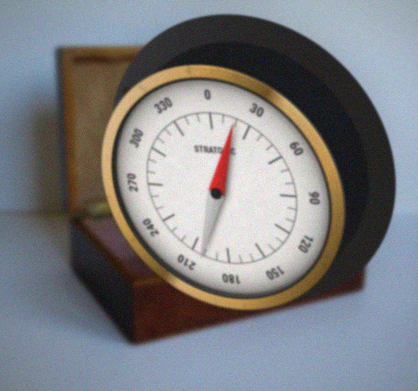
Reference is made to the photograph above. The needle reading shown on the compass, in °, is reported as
20 °
